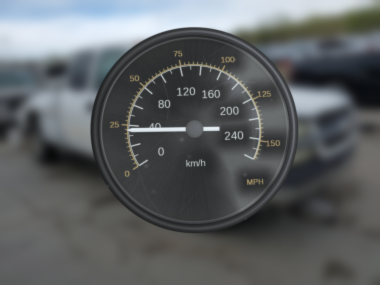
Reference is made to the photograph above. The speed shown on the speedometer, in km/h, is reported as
35 km/h
